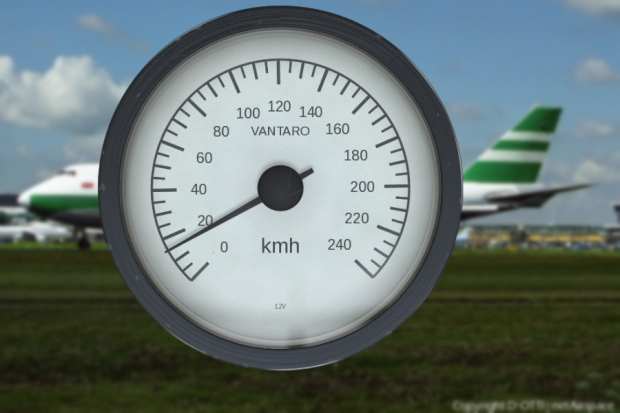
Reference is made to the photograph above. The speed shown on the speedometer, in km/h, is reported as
15 km/h
